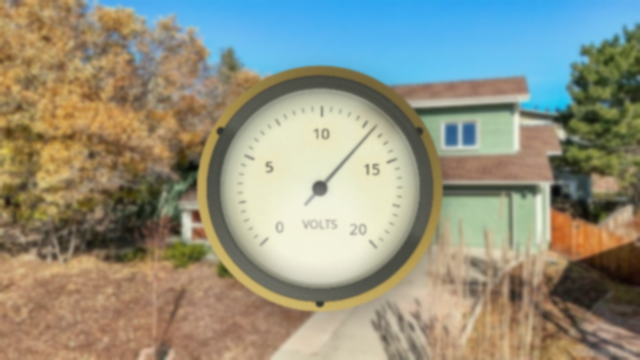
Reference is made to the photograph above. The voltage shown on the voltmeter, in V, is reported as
13 V
